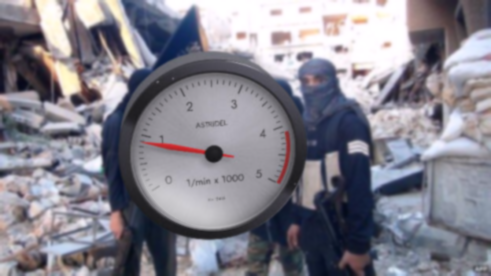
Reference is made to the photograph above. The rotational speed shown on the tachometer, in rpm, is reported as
900 rpm
